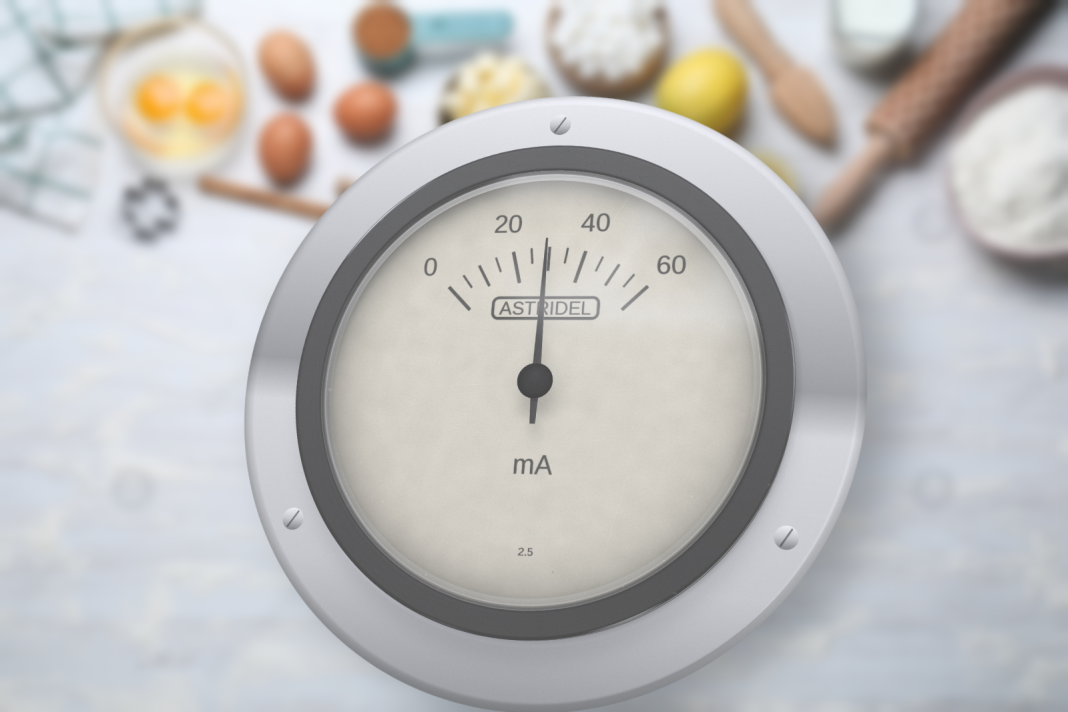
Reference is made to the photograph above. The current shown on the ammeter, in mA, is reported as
30 mA
